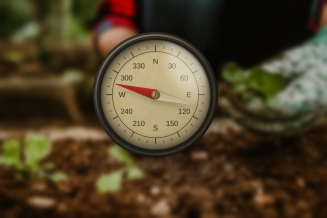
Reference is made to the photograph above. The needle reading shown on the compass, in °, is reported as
285 °
